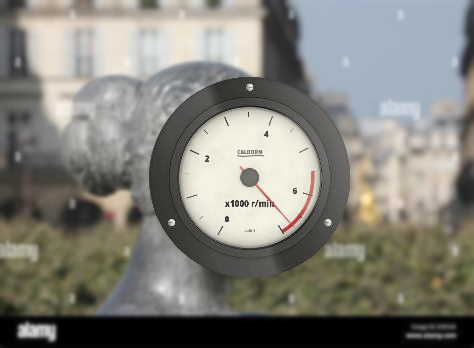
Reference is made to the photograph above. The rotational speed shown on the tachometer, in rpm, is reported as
6750 rpm
